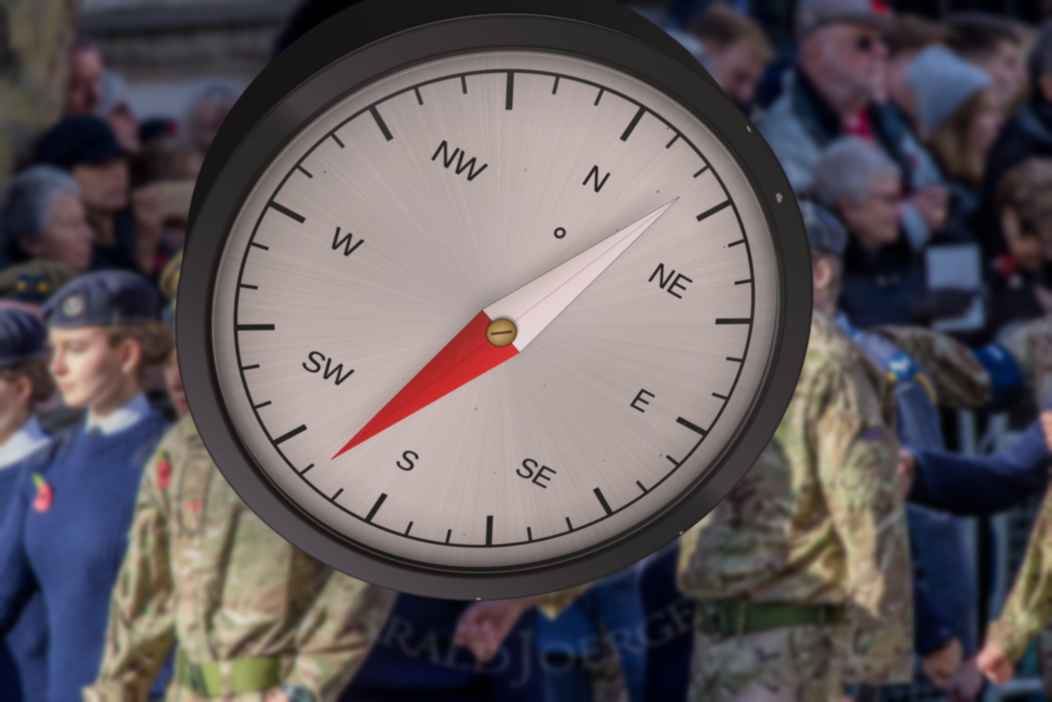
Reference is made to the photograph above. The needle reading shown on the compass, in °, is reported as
200 °
